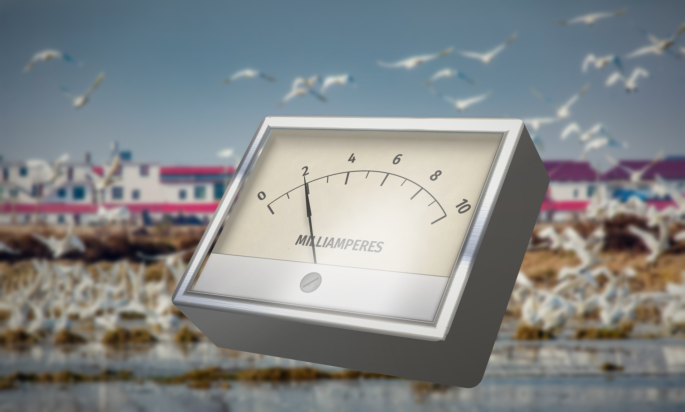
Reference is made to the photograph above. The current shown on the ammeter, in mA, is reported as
2 mA
